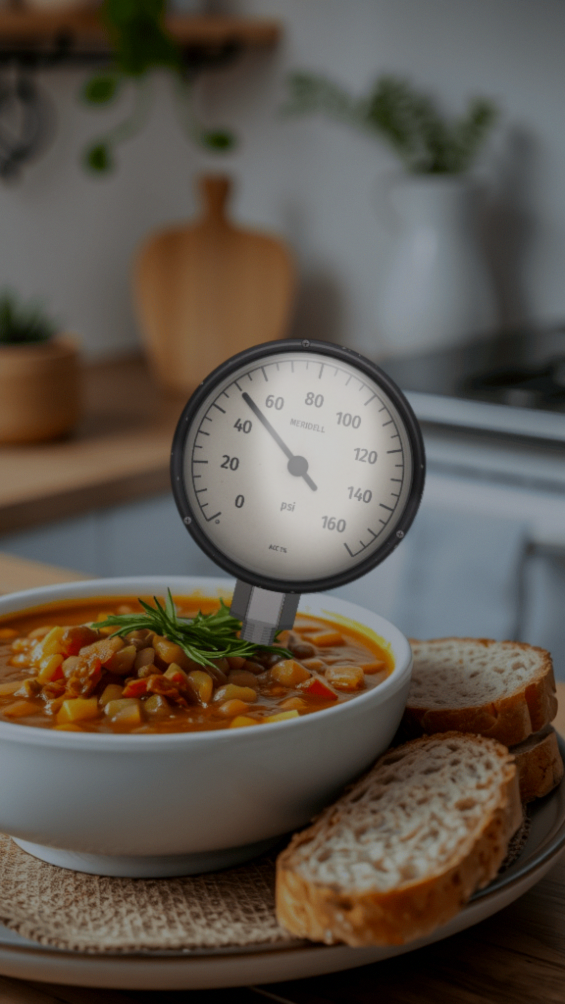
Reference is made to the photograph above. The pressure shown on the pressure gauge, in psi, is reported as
50 psi
